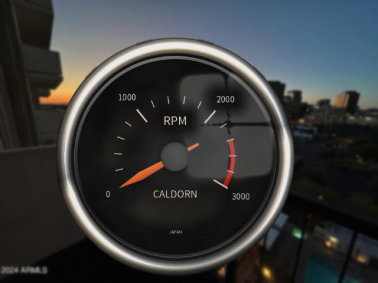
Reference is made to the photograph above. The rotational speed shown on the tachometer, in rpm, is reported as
0 rpm
